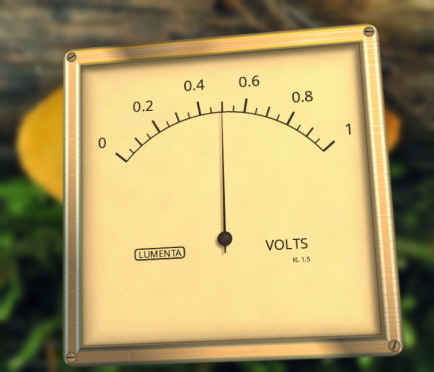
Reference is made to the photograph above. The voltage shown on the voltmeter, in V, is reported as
0.5 V
